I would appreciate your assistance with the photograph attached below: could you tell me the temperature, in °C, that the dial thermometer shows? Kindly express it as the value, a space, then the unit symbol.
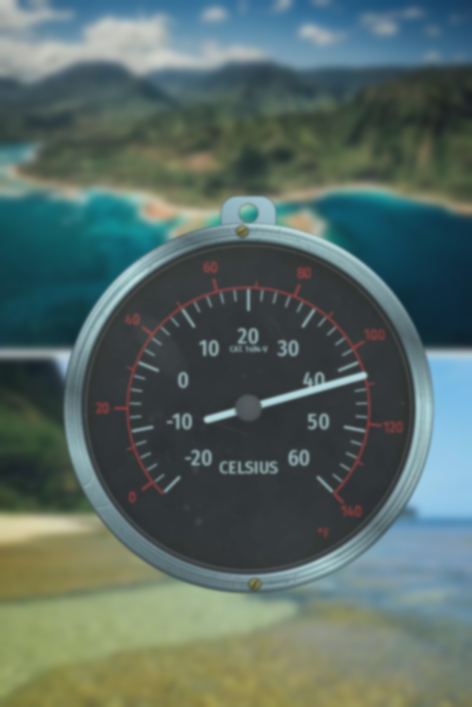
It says 42 °C
